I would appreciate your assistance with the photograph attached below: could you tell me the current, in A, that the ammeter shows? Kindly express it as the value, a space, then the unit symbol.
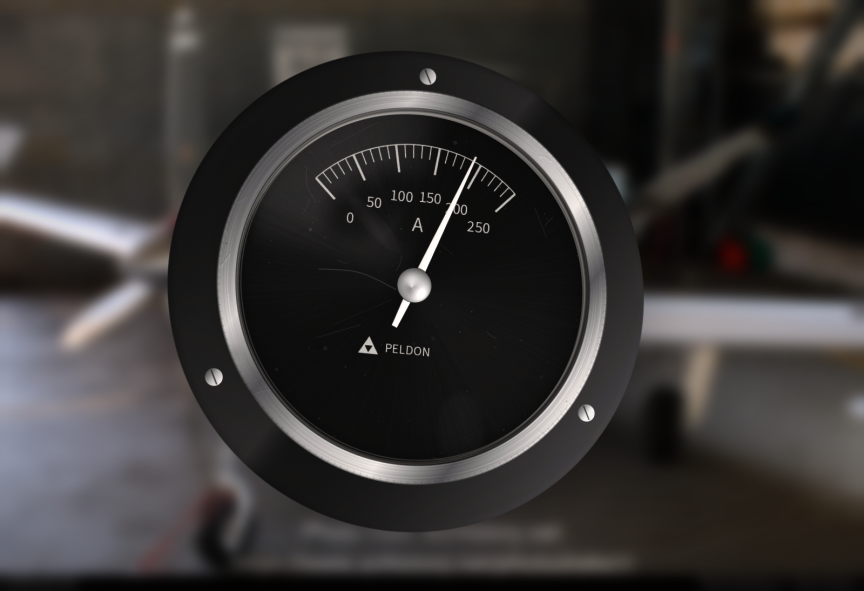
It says 190 A
